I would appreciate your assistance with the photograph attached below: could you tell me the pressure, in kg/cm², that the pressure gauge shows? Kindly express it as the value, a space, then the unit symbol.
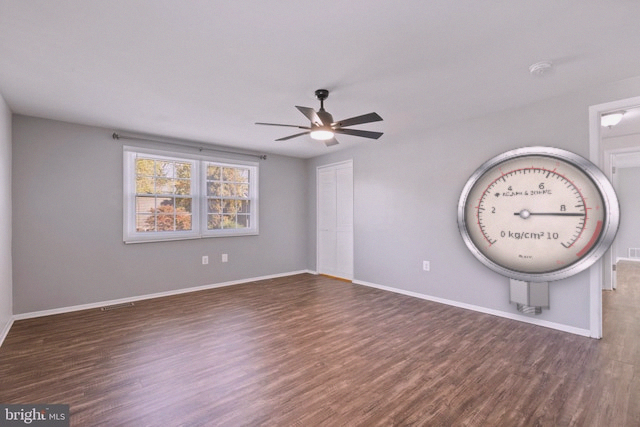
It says 8.4 kg/cm²
